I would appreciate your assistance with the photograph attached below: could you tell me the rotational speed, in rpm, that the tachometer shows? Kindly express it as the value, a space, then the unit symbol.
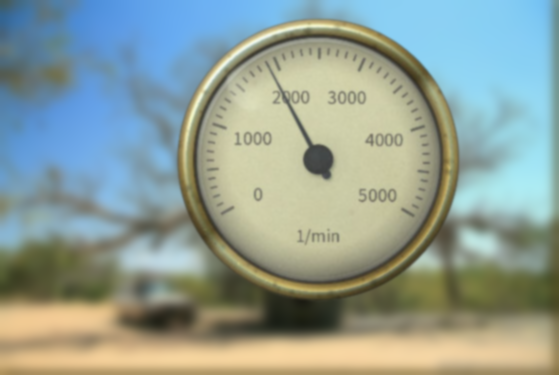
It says 1900 rpm
